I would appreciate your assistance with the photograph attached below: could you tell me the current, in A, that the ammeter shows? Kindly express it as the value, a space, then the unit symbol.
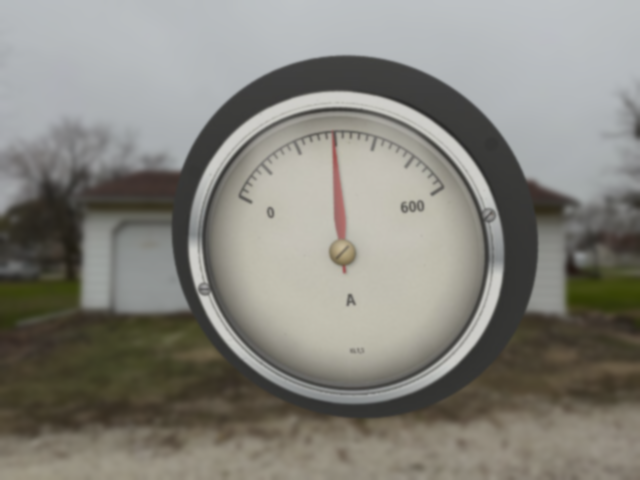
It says 300 A
